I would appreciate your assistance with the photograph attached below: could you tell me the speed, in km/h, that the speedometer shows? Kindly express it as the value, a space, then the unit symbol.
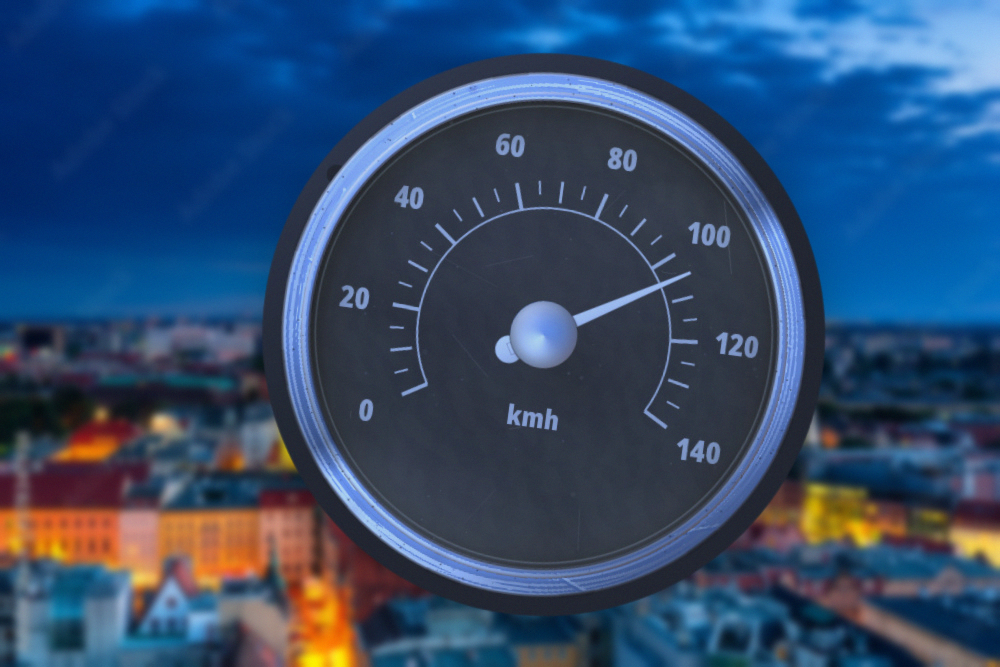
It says 105 km/h
